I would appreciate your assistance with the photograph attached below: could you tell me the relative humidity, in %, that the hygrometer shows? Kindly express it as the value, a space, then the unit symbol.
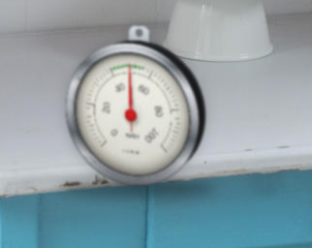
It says 50 %
